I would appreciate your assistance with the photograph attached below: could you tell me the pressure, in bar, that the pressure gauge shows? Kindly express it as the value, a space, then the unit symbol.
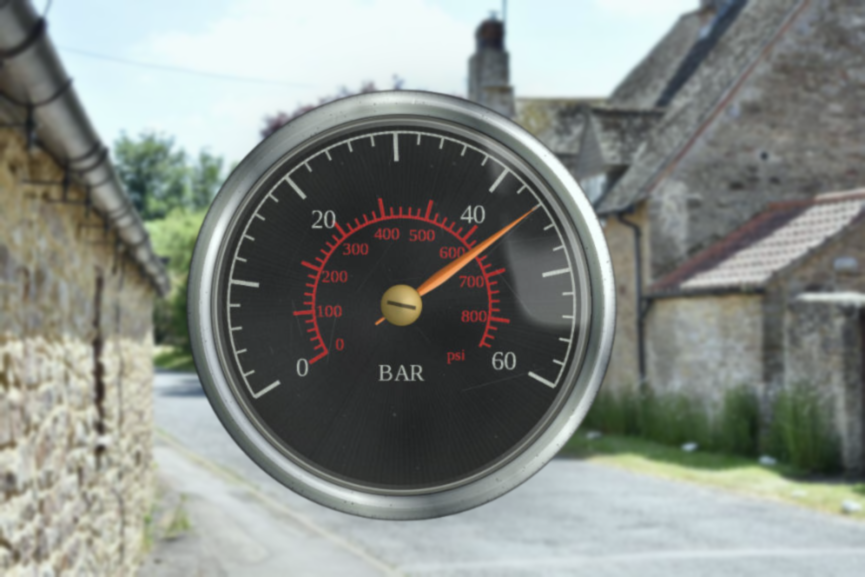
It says 44 bar
